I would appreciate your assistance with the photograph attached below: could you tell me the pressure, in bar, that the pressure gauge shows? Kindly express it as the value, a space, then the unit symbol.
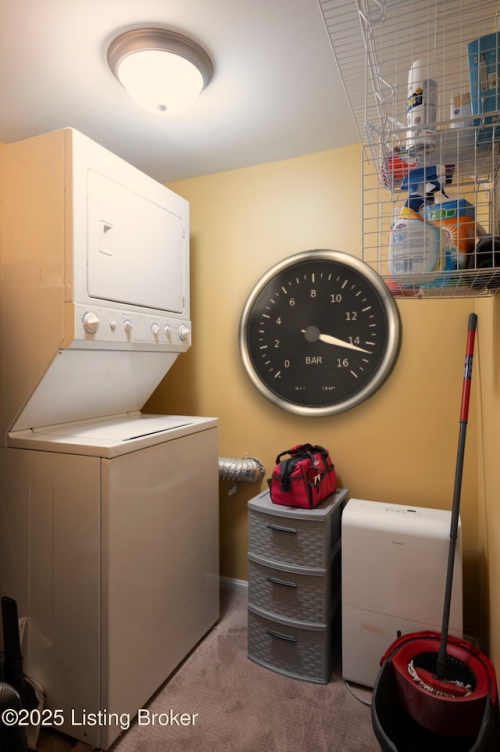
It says 14.5 bar
